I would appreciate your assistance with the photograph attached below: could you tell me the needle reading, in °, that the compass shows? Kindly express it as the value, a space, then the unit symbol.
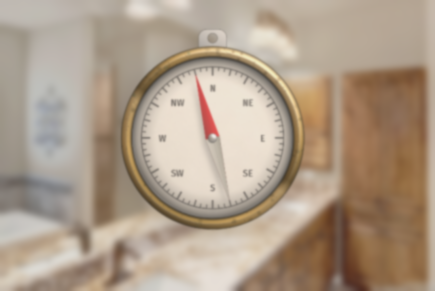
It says 345 °
